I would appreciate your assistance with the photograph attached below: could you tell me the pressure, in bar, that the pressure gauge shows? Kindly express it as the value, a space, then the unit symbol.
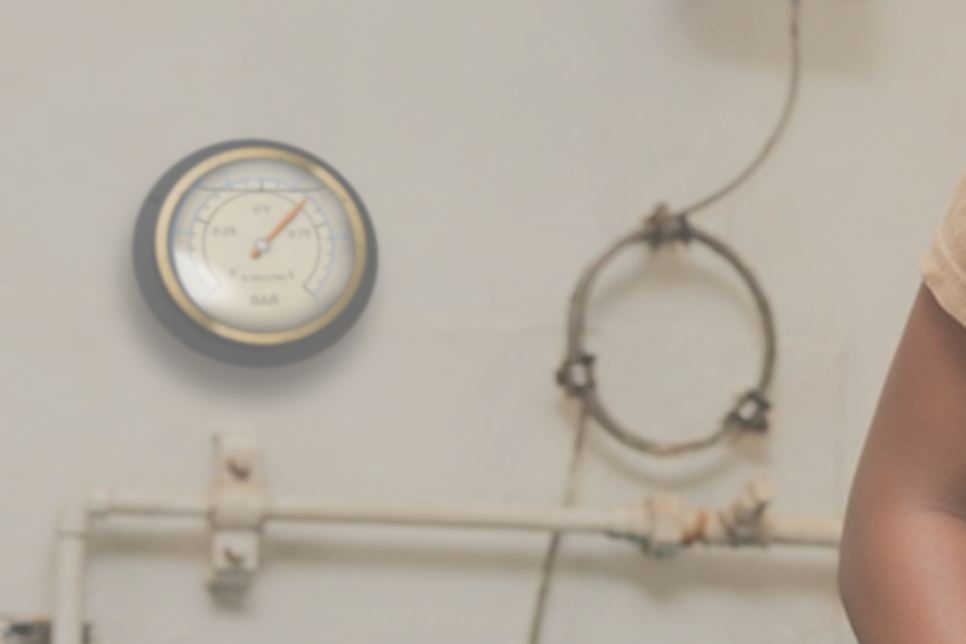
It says 0.65 bar
